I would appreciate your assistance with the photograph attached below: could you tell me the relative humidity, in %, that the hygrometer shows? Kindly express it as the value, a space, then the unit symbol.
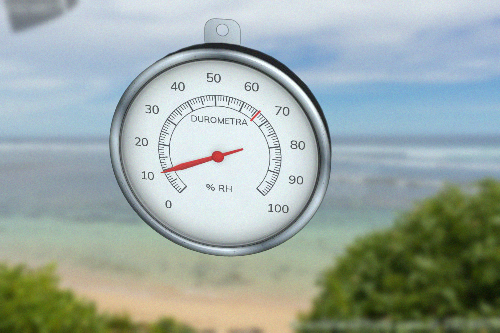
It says 10 %
